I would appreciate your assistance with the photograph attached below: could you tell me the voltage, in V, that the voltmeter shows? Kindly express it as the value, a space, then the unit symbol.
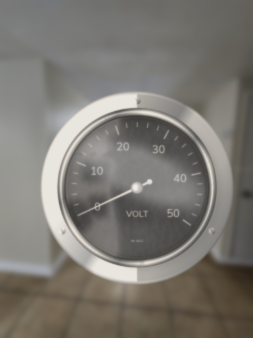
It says 0 V
